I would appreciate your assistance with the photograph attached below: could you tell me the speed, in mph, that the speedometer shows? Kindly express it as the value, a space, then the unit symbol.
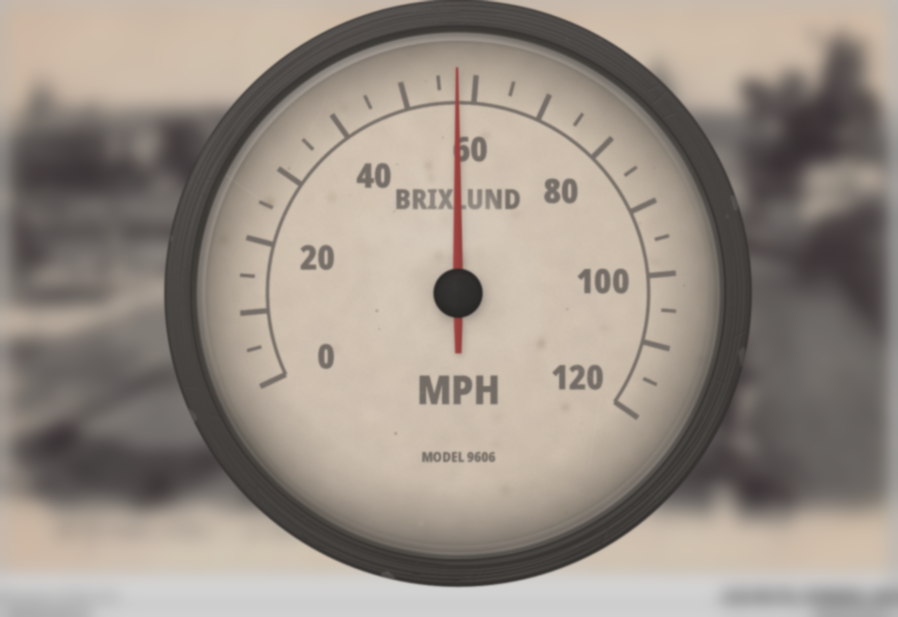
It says 57.5 mph
